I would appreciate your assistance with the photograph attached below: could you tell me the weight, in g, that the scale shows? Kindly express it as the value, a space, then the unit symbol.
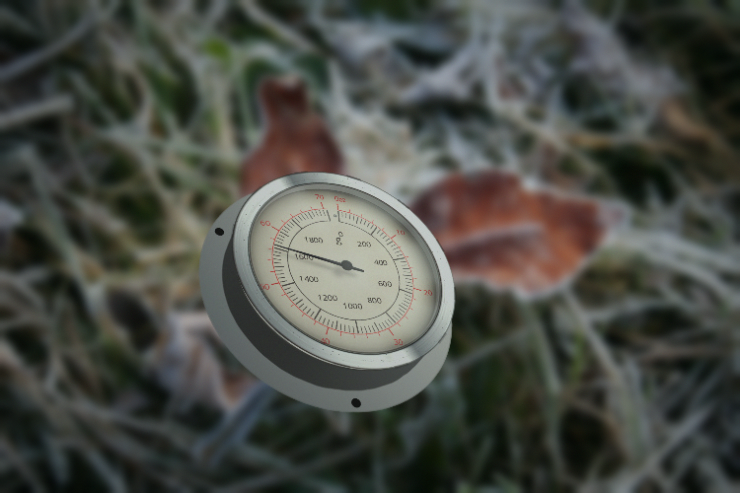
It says 1600 g
